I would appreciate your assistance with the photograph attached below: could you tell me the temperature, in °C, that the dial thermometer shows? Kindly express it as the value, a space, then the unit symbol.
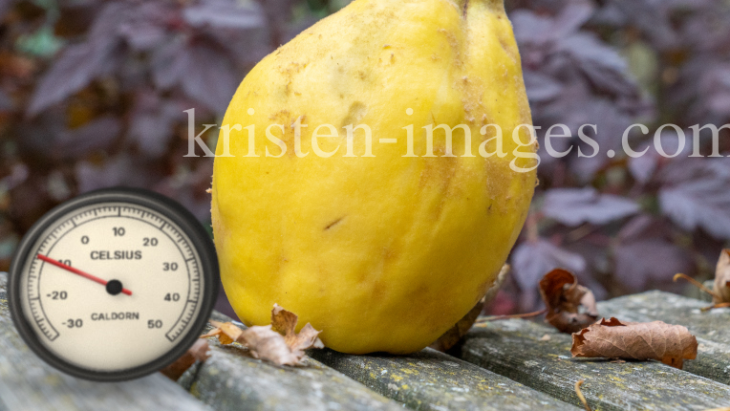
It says -10 °C
